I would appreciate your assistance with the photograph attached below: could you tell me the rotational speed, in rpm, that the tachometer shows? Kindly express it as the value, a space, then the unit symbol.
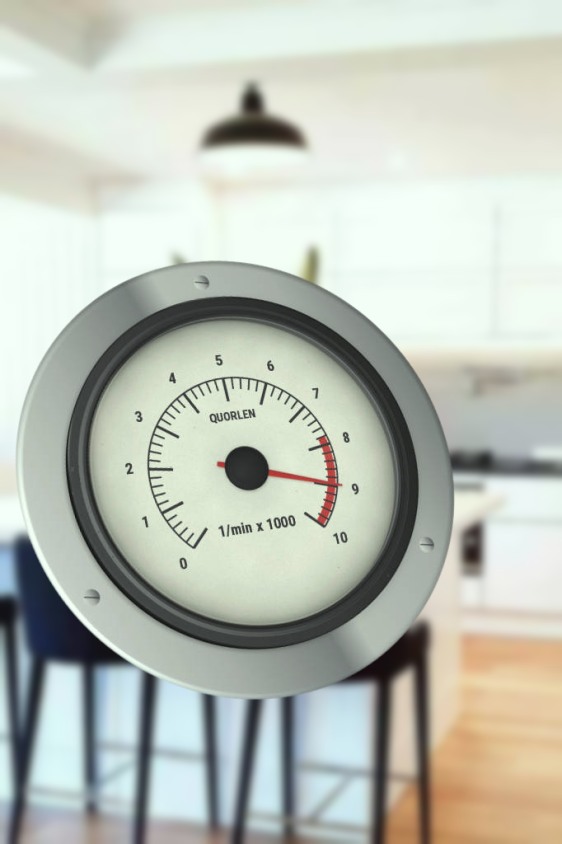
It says 9000 rpm
